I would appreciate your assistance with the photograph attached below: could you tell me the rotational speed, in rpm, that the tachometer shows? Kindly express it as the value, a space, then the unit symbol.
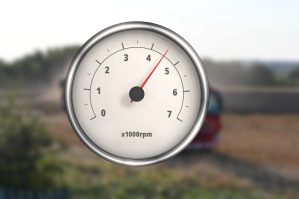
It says 4500 rpm
